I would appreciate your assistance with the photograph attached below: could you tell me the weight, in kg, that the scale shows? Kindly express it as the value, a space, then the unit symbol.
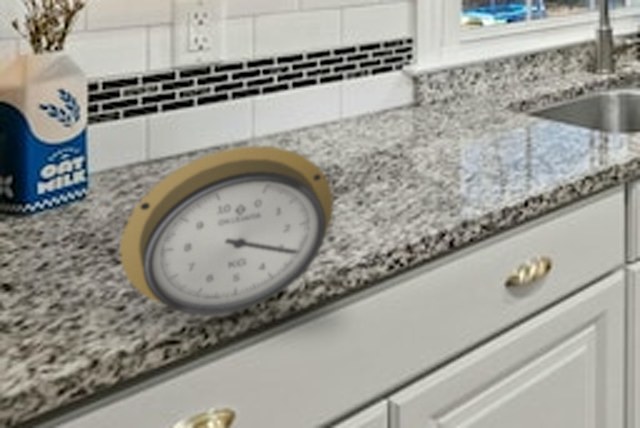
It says 3 kg
